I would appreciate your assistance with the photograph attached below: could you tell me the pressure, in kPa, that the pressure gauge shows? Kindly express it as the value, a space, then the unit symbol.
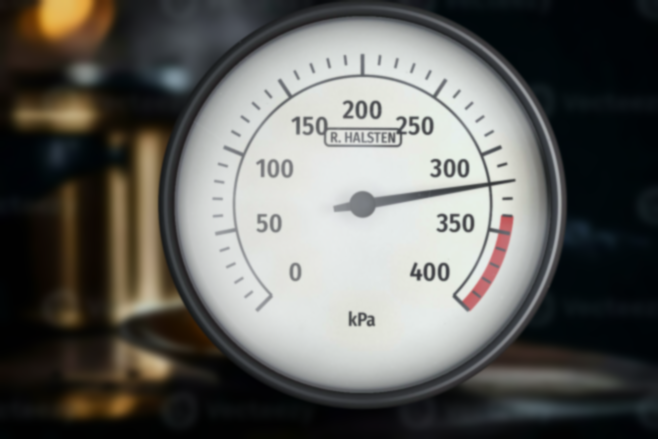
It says 320 kPa
